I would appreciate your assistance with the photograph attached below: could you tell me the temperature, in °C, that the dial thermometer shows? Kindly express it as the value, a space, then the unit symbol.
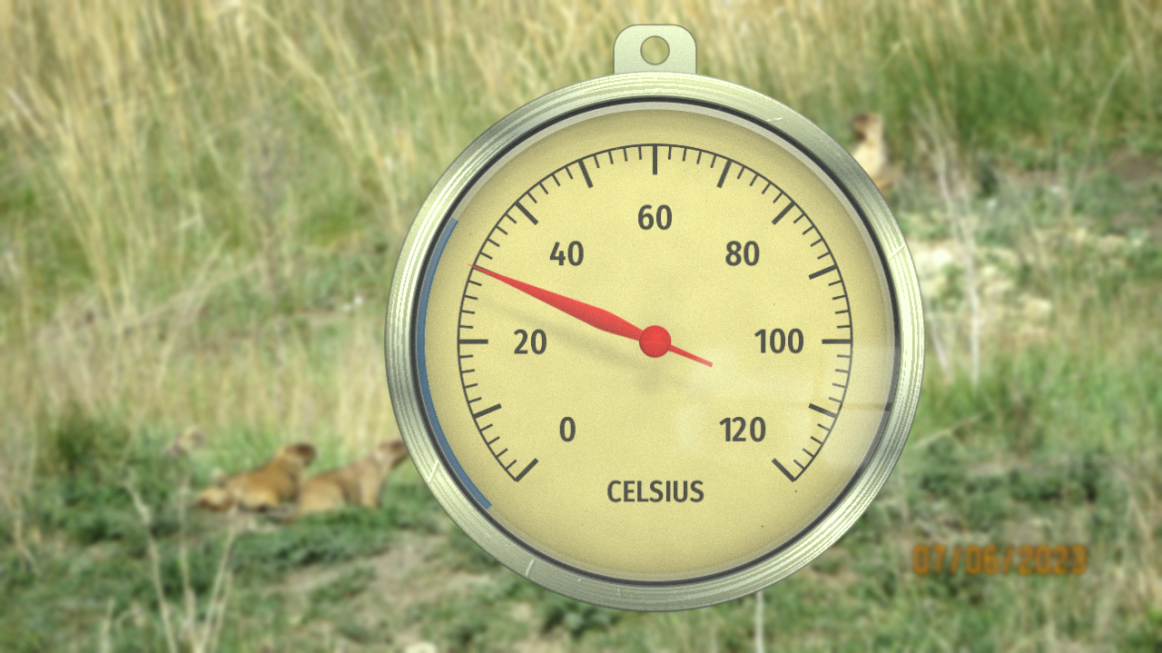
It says 30 °C
